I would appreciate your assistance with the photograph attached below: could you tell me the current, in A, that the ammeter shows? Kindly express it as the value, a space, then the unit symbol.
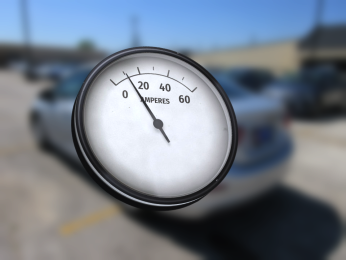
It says 10 A
